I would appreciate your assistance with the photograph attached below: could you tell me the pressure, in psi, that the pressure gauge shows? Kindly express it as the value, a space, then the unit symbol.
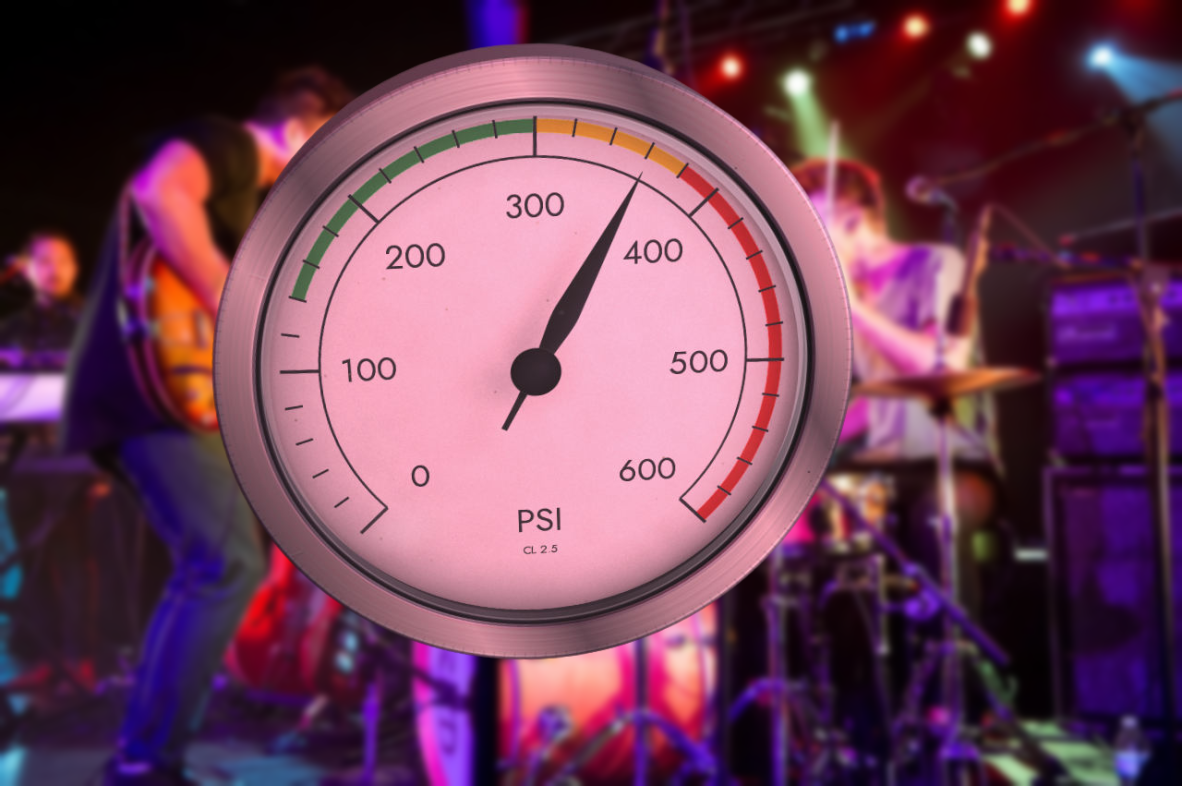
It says 360 psi
